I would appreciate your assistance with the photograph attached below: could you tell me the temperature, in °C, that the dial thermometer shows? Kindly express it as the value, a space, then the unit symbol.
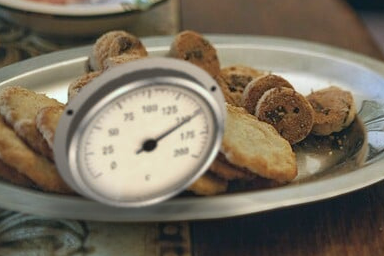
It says 150 °C
